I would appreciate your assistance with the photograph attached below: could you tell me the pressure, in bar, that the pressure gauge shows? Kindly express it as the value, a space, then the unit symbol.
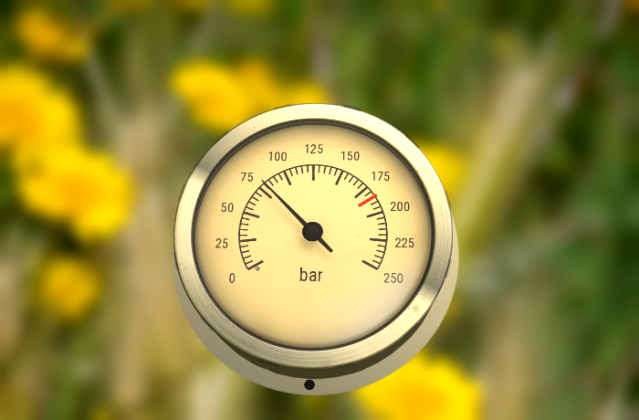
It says 80 bar
